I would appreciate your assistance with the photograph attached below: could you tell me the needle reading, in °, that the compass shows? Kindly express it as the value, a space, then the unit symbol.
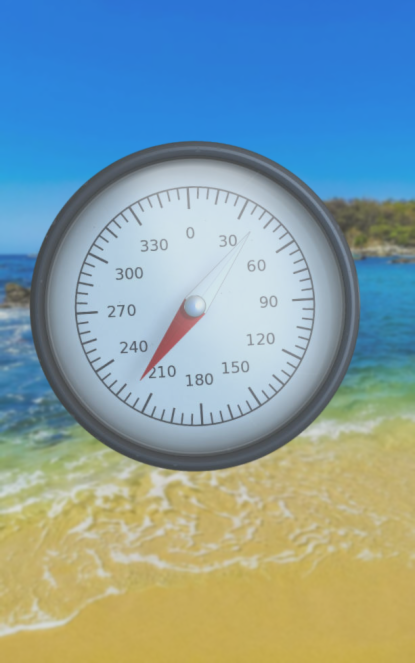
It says 220 °
